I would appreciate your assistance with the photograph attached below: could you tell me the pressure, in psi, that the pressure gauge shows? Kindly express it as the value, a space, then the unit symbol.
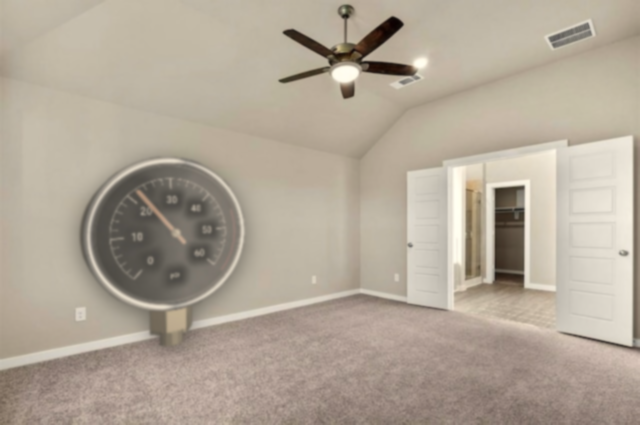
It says 22 psi
